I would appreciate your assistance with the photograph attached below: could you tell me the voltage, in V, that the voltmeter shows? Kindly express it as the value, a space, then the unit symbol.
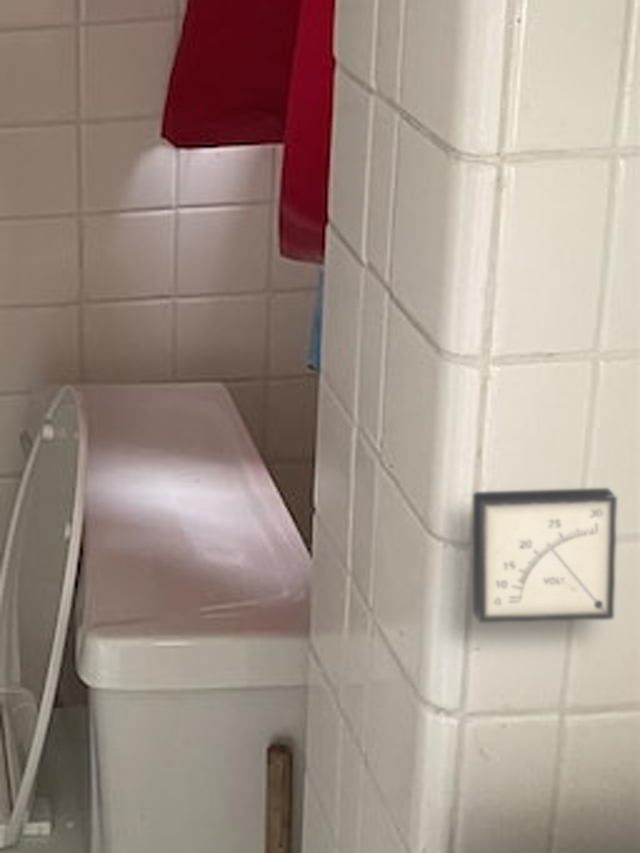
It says 22.5 V
